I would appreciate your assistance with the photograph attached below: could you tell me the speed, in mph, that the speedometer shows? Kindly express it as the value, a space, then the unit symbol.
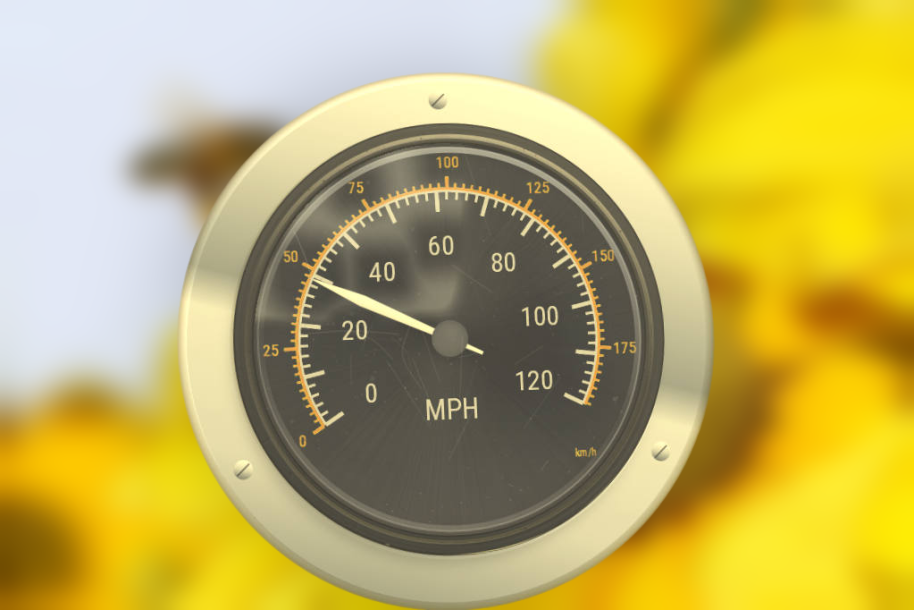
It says 29 mph
